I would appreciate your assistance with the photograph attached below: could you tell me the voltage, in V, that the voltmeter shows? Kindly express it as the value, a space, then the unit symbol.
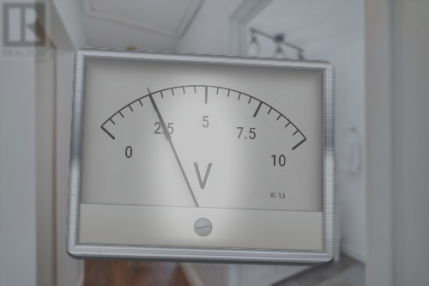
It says 2.5 V
